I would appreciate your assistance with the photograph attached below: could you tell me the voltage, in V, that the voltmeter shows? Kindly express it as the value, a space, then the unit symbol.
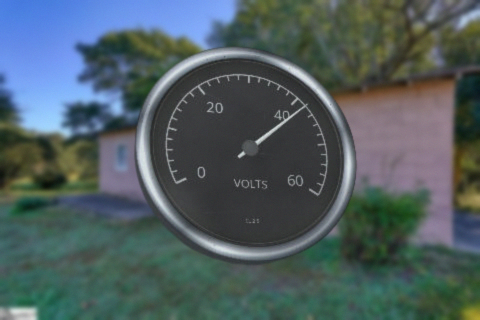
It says 42 V
